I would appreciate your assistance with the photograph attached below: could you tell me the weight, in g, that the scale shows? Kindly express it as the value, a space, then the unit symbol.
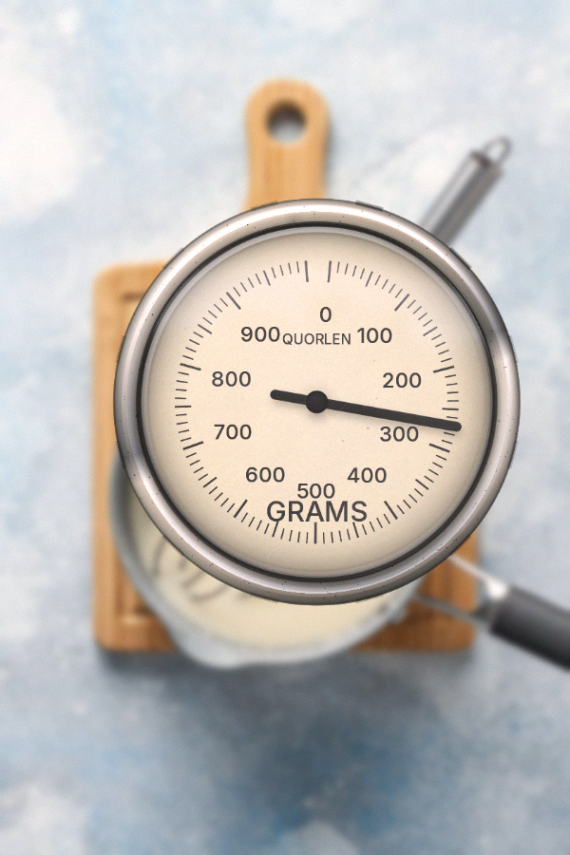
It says 270 g
